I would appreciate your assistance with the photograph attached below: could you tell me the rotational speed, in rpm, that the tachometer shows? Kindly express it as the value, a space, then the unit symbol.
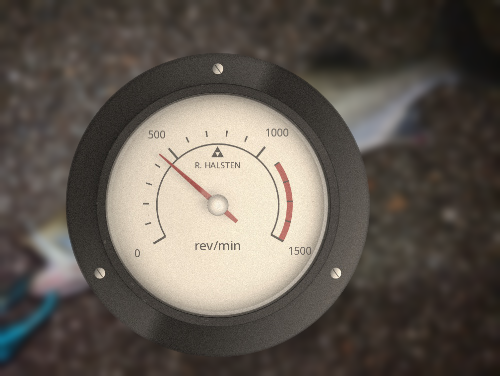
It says 450 rpm
